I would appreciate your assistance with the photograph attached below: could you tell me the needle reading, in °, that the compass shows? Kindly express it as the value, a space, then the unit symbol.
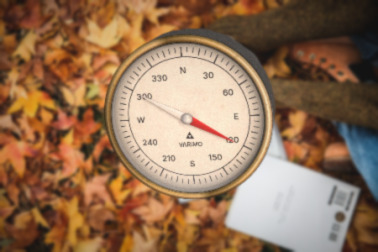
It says 120 °
